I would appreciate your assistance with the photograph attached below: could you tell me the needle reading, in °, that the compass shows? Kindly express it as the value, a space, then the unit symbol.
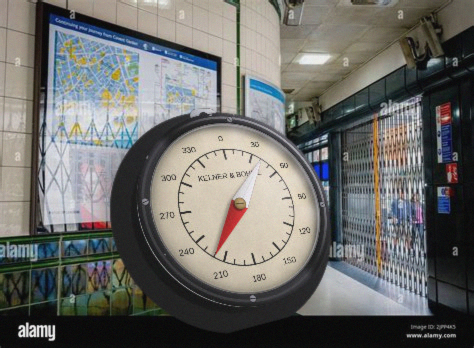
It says 220 °
